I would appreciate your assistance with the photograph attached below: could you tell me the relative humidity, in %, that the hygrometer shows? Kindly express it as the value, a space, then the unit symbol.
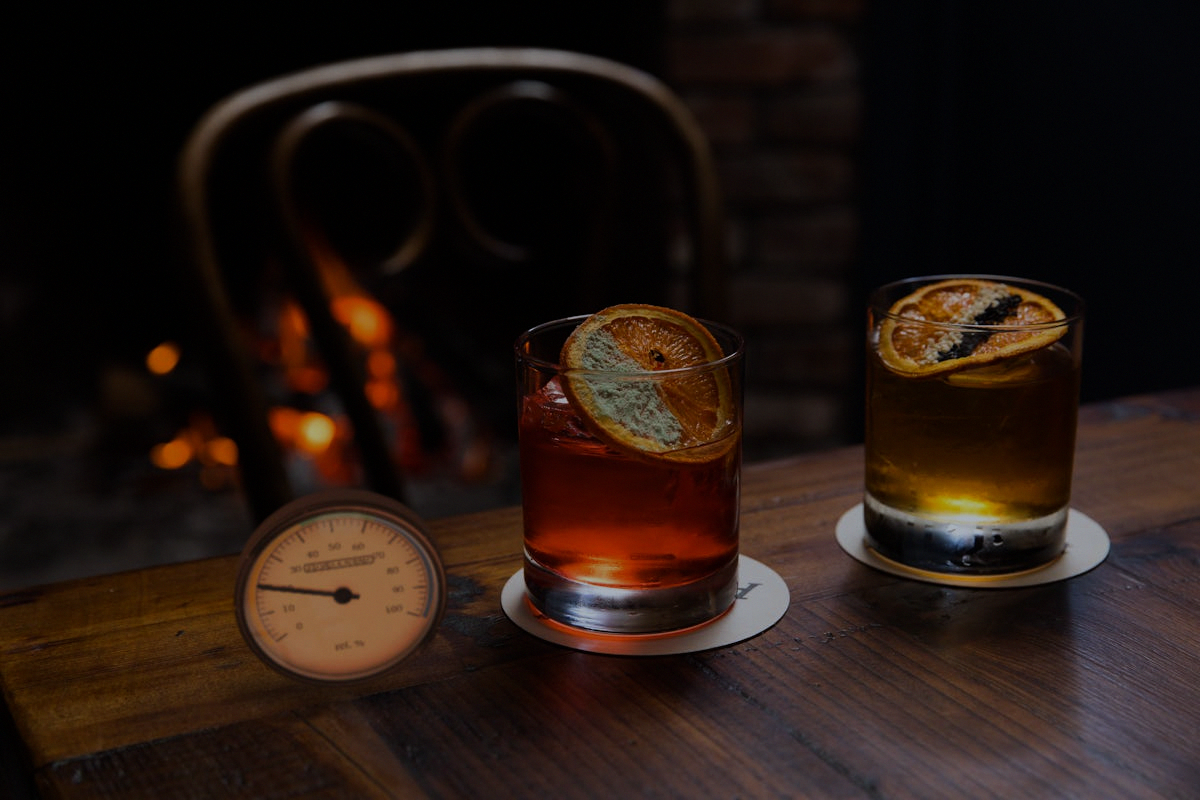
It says 20 %
